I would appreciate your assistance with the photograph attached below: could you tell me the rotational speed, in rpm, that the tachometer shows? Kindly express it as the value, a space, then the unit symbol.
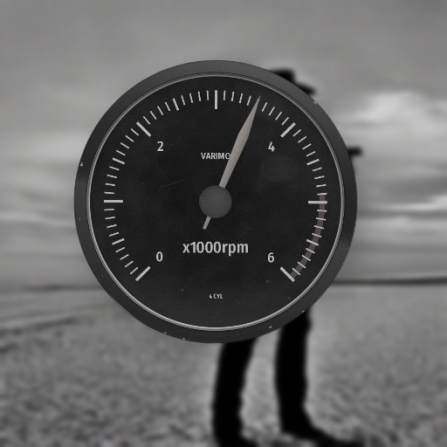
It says 3500 rpm
